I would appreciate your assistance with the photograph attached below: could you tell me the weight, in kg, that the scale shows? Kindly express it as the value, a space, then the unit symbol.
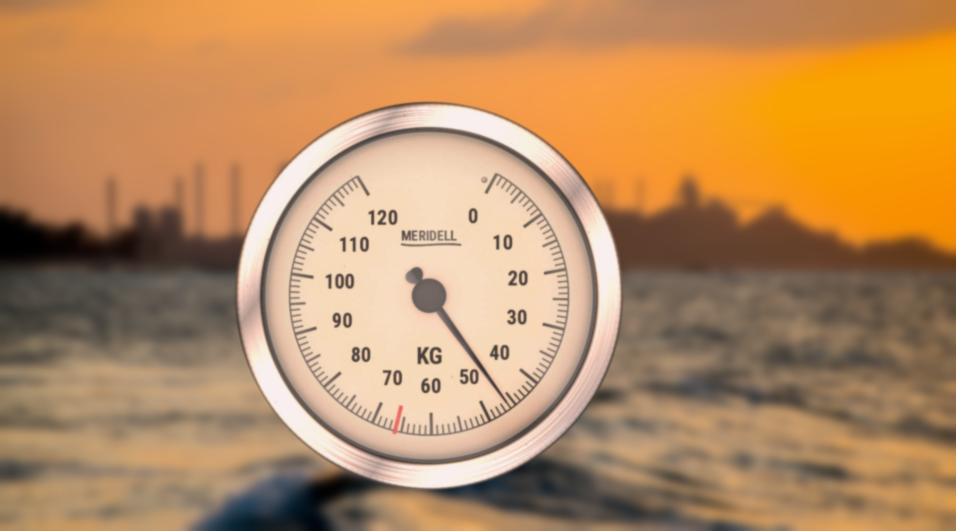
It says 46 kg
